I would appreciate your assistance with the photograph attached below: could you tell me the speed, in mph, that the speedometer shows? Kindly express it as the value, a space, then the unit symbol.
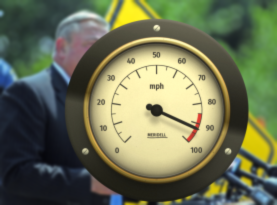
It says 92.5 mph
